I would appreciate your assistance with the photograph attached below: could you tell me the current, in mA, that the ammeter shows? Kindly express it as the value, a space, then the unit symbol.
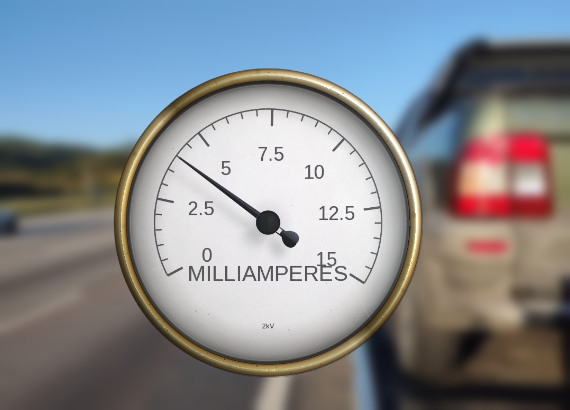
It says 4 mA
